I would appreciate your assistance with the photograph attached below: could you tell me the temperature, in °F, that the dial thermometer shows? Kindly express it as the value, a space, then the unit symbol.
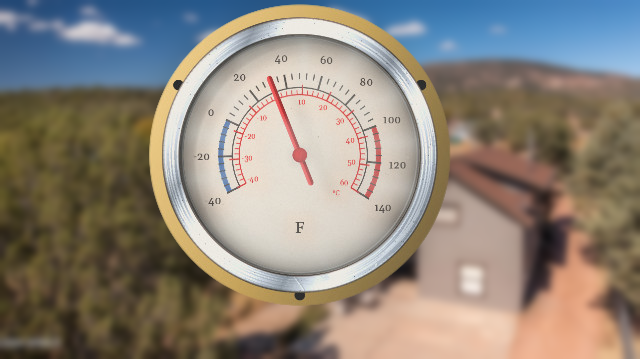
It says 32 °F
